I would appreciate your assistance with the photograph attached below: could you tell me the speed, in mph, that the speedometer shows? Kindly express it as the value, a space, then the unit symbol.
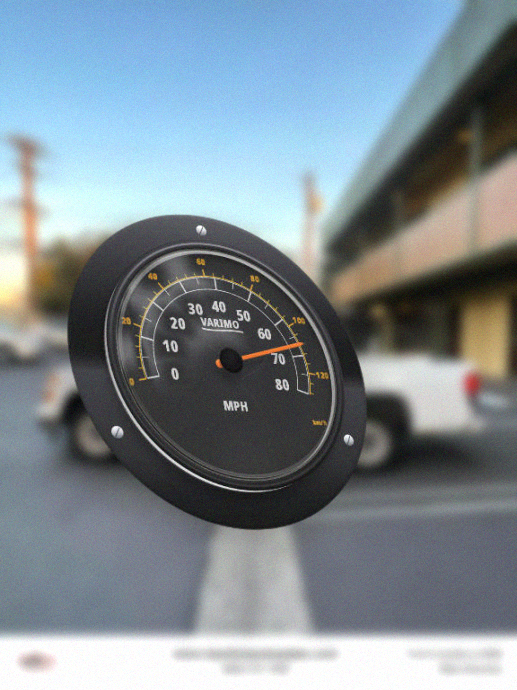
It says 67.5 mph
